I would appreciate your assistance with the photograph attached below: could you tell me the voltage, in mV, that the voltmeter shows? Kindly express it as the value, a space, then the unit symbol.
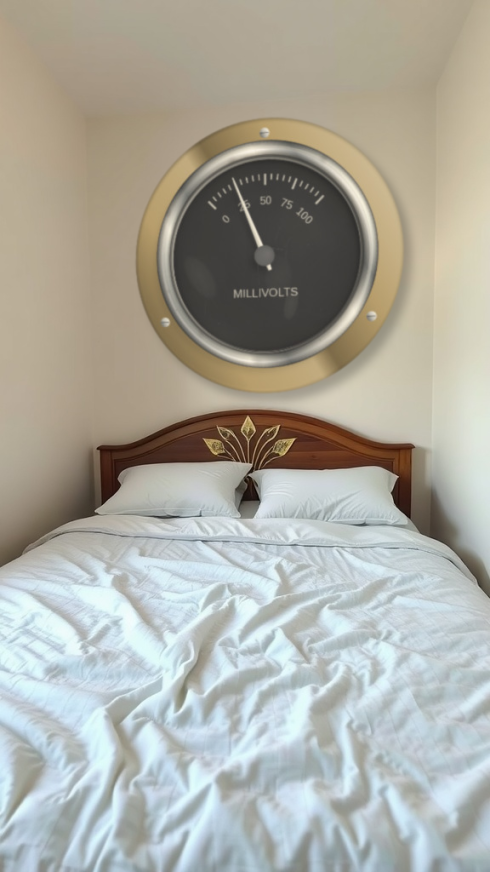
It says 25 mV
